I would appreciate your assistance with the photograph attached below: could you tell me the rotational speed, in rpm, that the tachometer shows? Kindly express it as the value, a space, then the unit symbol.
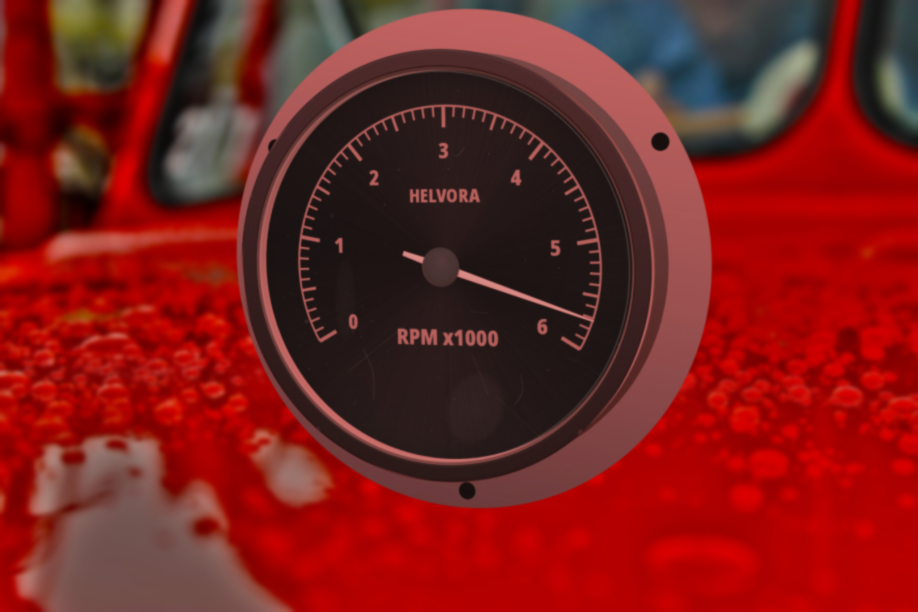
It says 5700 rpm
